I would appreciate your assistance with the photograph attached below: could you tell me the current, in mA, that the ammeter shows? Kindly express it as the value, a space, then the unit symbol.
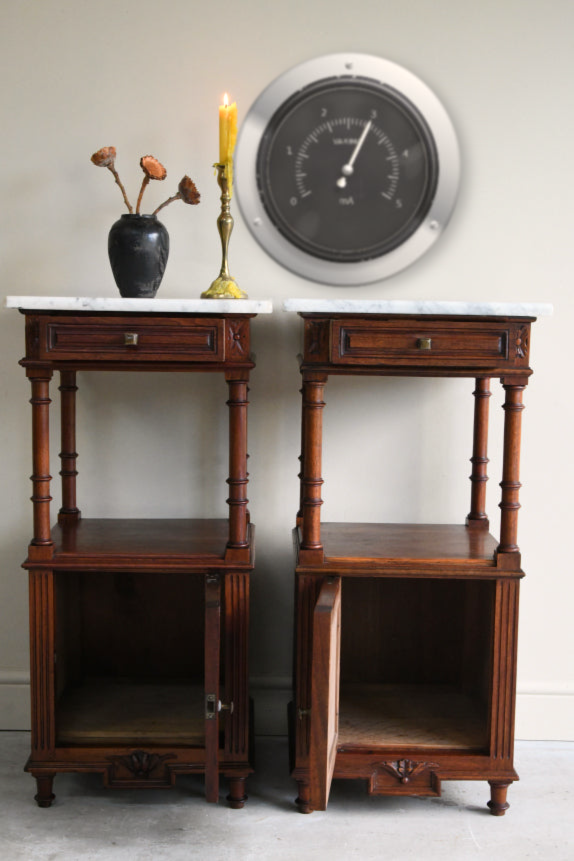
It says 3 mA
